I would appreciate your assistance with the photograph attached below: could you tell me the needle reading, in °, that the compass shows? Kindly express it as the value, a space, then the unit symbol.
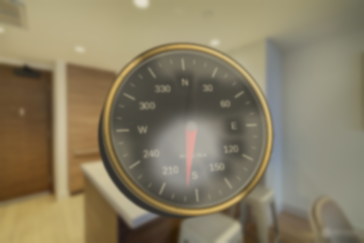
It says 190 °
